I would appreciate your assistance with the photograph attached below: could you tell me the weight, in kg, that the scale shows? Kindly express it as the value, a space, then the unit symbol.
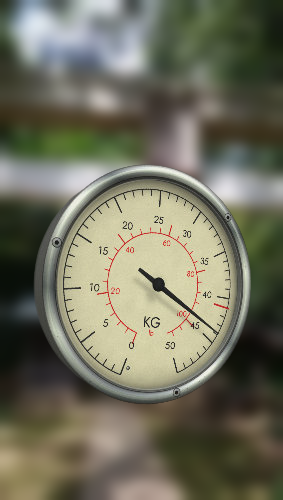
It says 44 kg
